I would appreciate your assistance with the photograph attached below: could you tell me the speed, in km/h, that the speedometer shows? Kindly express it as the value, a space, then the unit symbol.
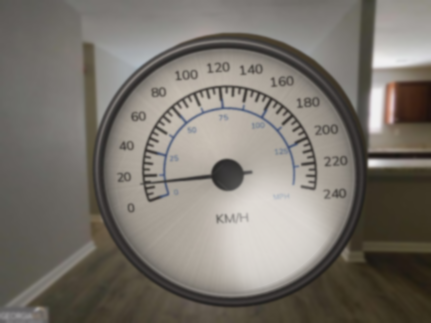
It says 15 km/h
